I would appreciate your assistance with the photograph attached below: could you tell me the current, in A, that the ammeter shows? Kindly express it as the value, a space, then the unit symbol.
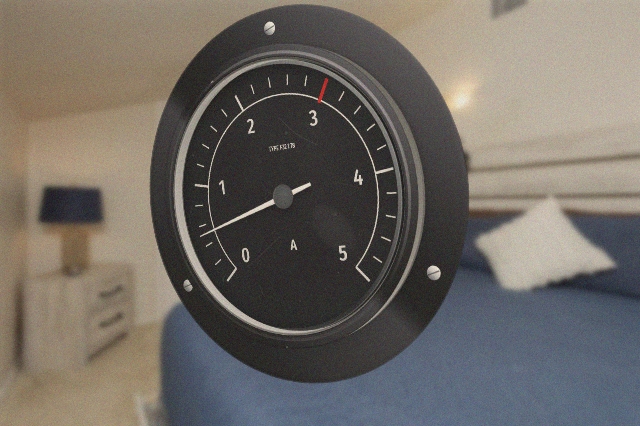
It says 0.5 A
